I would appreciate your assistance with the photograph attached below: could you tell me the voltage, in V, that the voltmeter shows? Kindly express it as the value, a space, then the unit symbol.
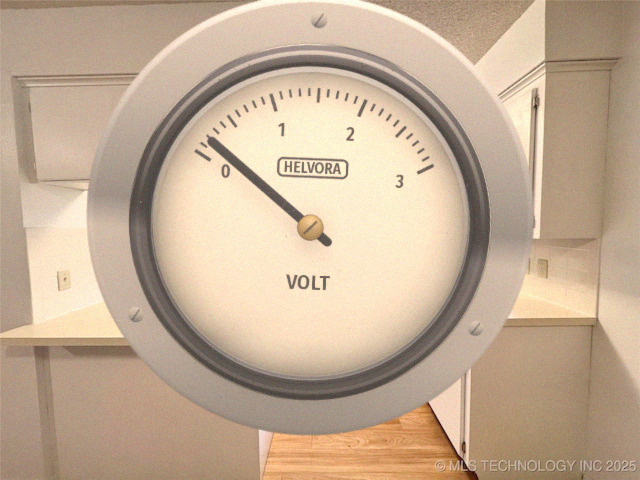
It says 0.2 V
